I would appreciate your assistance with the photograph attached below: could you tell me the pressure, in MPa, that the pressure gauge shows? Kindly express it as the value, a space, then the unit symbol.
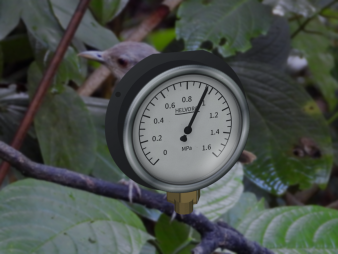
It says 0.95 MPa
